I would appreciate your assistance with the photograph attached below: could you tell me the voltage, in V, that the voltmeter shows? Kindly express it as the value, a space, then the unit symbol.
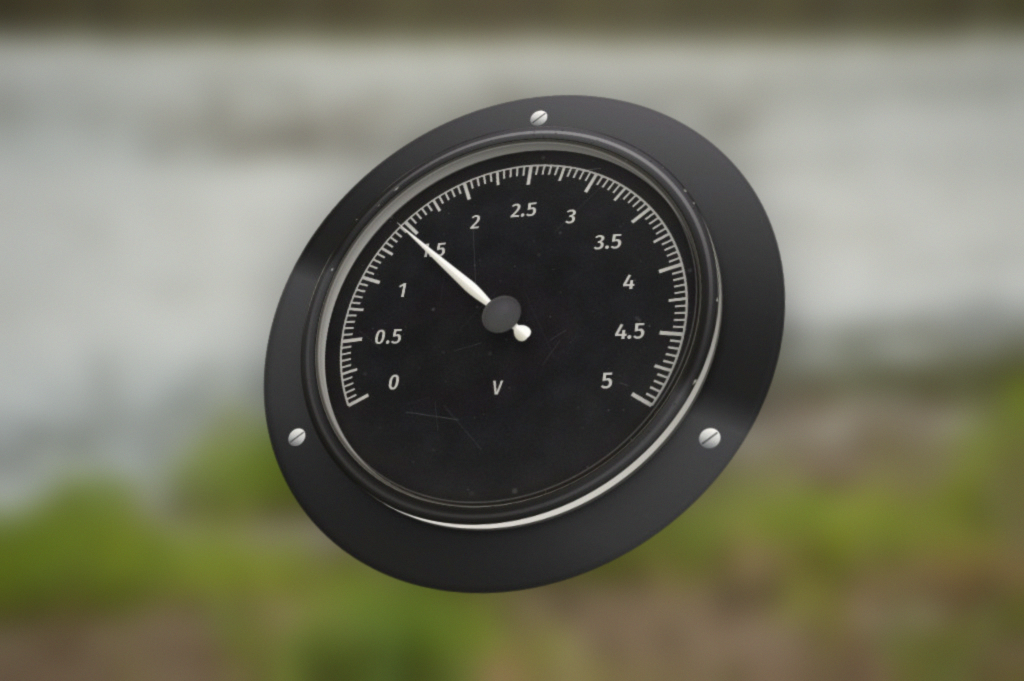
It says 1.45 V
